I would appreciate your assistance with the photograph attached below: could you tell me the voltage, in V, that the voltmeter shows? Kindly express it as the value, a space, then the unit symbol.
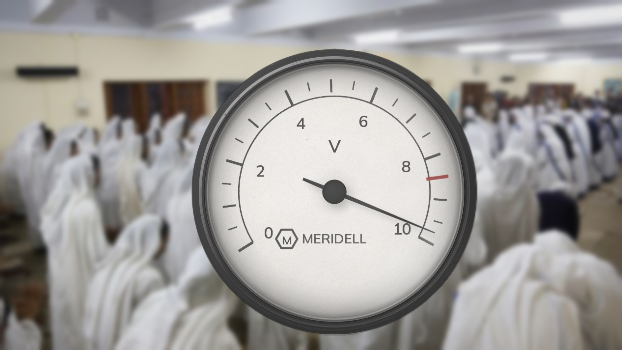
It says 9.75 V
